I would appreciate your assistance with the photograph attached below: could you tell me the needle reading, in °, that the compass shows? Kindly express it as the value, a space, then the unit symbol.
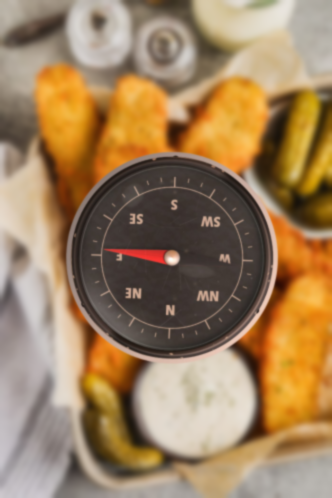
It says 95 °
